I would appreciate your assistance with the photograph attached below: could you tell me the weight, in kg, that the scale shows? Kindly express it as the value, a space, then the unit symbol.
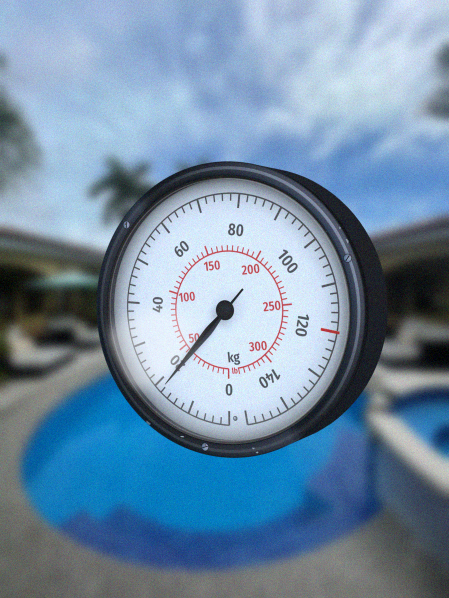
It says 18 kg
